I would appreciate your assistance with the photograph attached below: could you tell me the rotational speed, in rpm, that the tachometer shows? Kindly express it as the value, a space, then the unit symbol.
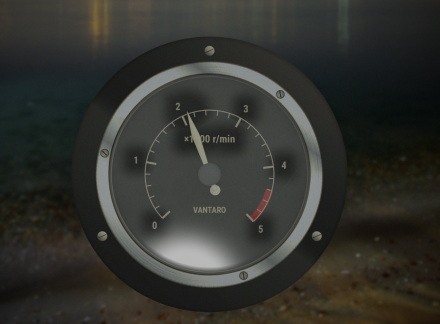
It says 2100 rpm
